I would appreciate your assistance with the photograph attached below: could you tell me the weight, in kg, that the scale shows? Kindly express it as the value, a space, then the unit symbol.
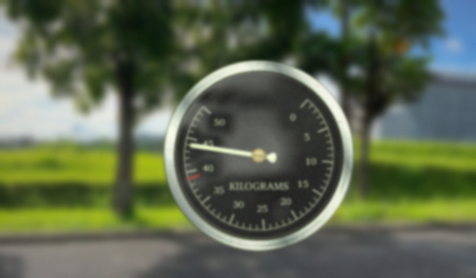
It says 44 kg
